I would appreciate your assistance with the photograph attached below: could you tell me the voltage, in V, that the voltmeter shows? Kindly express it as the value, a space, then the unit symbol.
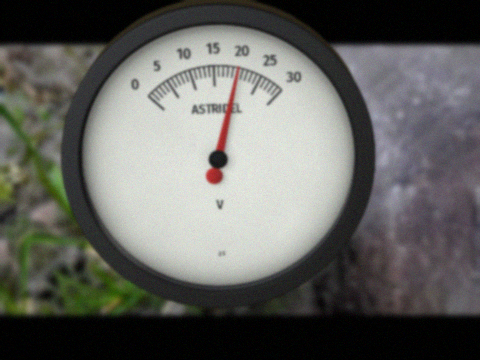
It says 20 V
